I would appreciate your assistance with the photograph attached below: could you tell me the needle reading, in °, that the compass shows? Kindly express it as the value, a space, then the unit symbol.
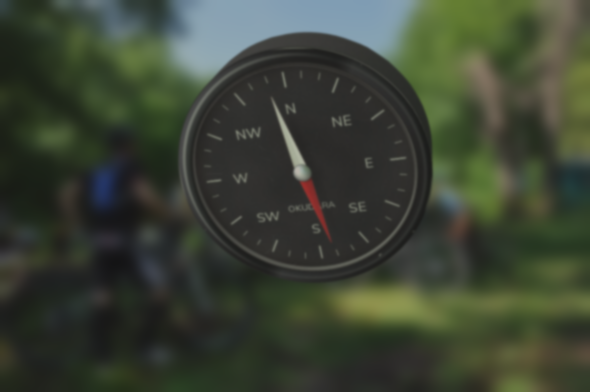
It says 170 °
